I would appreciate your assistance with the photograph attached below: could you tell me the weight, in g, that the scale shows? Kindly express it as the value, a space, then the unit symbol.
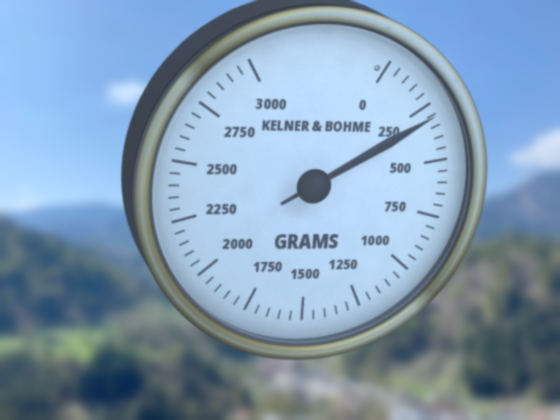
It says 300 g
